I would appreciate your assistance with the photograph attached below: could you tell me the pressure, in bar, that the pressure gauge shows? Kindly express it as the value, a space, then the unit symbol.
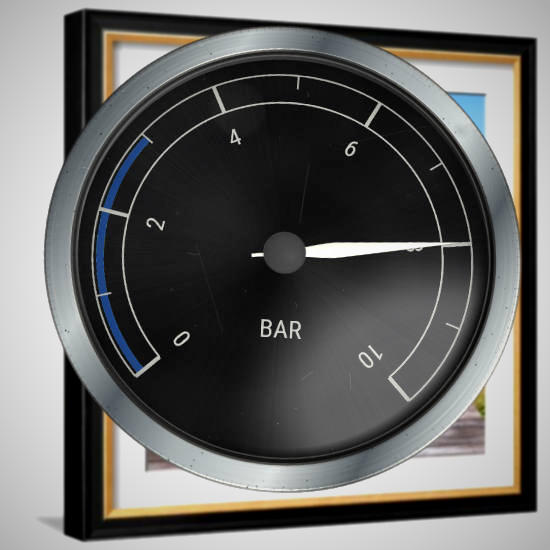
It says 8 bar
